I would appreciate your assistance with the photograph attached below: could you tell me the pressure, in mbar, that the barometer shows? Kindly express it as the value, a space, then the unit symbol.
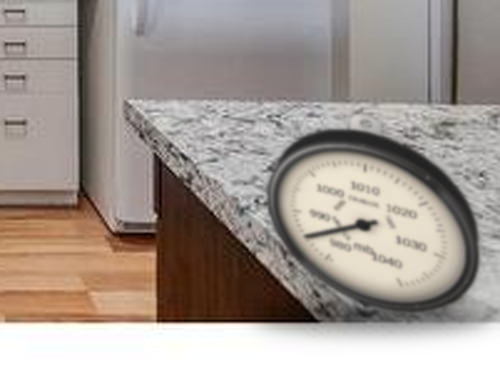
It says 985 mbar
